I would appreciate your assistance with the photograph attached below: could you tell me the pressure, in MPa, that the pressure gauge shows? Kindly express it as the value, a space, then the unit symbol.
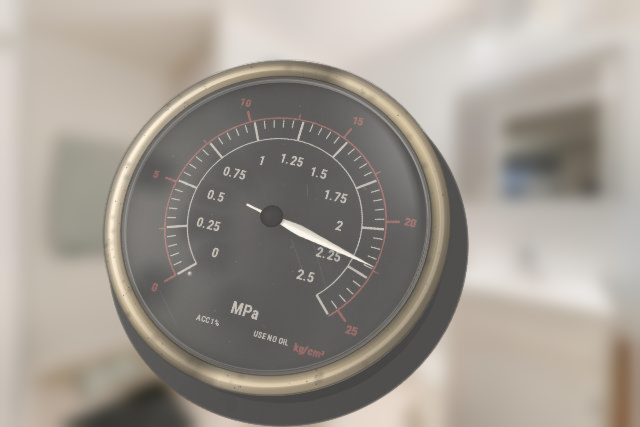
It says 2.2 MPa
